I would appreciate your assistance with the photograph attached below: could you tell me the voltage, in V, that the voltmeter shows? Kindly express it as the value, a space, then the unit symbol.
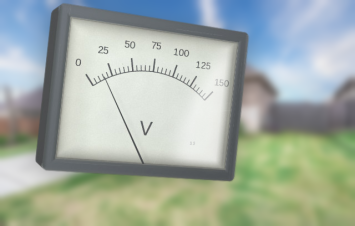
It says 15 V
